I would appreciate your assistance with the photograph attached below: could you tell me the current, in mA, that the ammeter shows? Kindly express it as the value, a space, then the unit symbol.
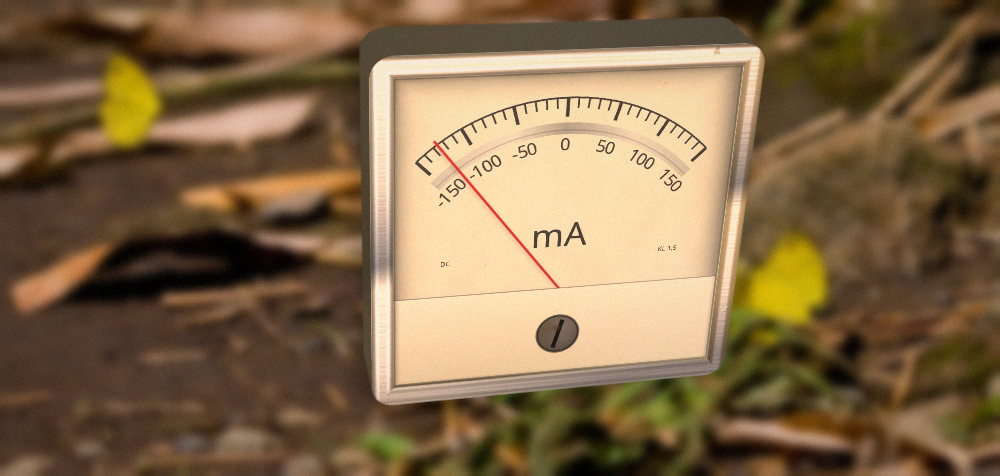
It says -125 mA
